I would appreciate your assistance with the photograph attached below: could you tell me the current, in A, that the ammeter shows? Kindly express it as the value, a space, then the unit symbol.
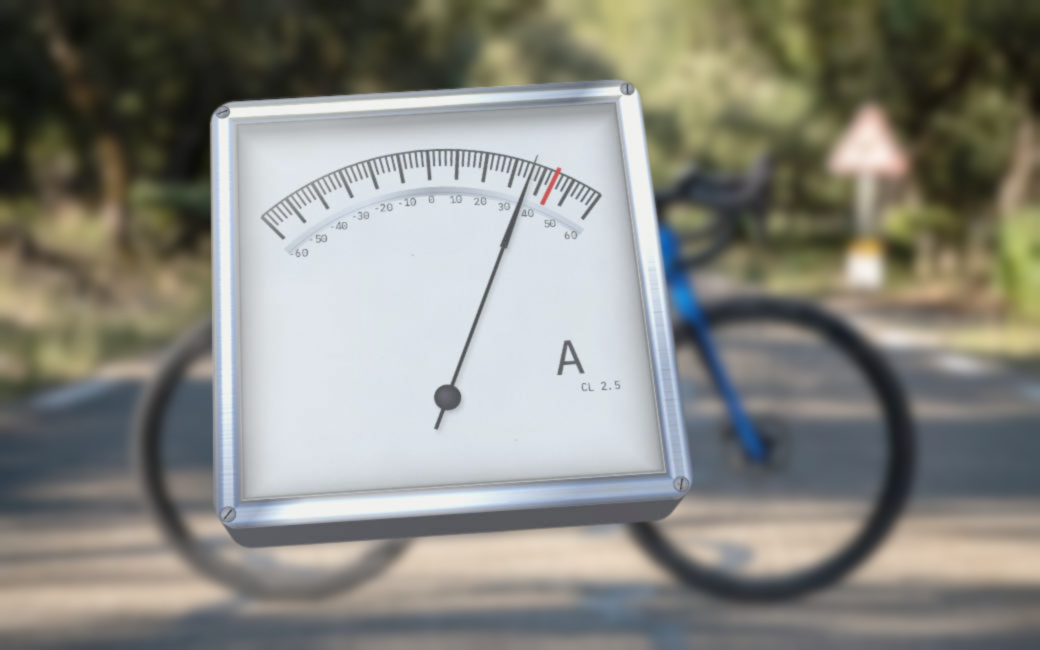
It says 36 A
